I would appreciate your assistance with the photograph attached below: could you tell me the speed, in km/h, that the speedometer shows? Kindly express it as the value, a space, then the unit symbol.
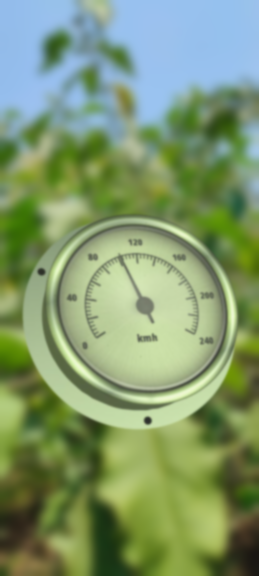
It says 100 km/h
